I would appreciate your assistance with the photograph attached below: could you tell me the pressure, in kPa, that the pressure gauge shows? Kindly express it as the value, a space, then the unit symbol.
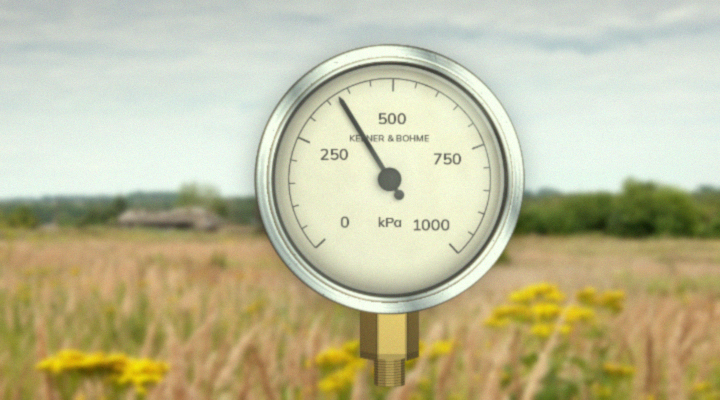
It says 375 kPa
